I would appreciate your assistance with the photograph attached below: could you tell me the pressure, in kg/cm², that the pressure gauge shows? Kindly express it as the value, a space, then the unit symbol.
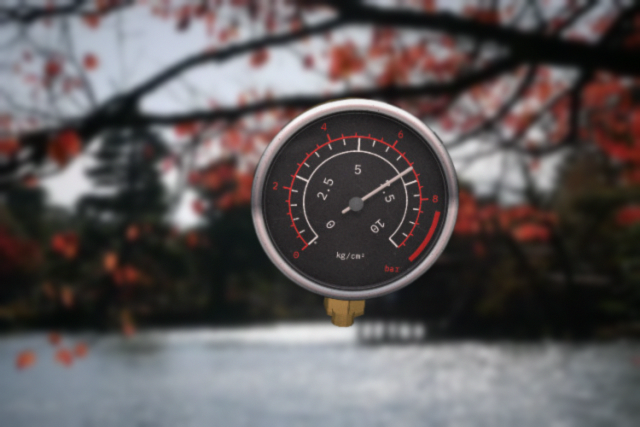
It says 7 kg/cm²
